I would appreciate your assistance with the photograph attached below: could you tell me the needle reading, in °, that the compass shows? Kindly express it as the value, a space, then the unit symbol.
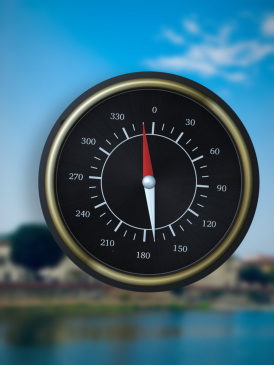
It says 350 °
